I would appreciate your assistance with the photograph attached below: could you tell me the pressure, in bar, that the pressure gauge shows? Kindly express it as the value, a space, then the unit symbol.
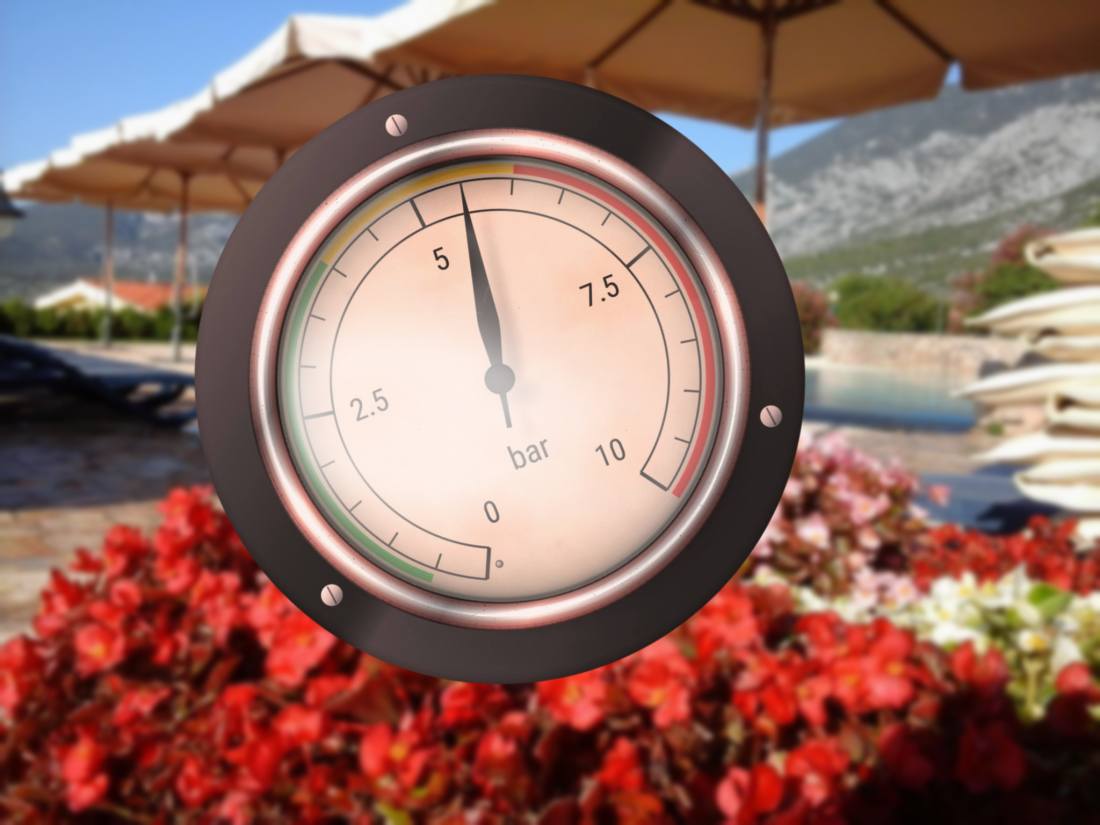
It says 5.5 bar
